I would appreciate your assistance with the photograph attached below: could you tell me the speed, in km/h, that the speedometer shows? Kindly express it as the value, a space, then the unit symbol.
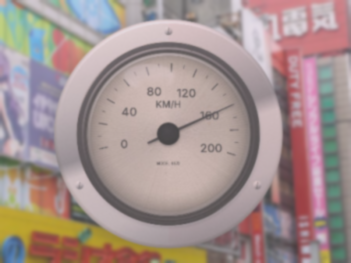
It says 160 km/h
